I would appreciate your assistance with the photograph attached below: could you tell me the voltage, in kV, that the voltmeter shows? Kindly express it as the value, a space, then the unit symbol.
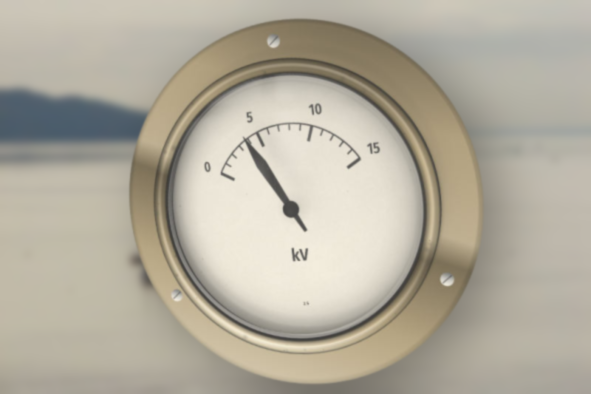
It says 4 kV
